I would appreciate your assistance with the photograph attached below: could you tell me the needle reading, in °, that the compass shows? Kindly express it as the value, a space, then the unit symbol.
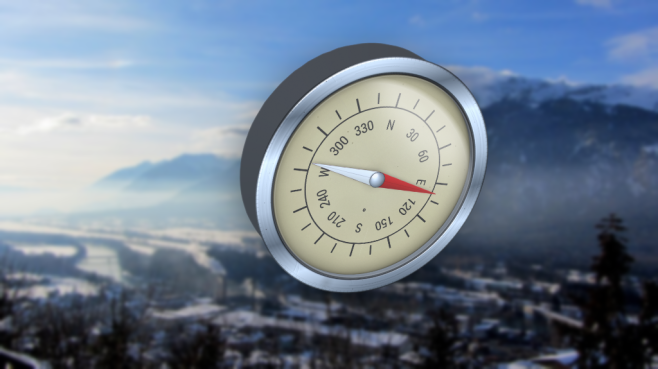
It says 97.5 °
